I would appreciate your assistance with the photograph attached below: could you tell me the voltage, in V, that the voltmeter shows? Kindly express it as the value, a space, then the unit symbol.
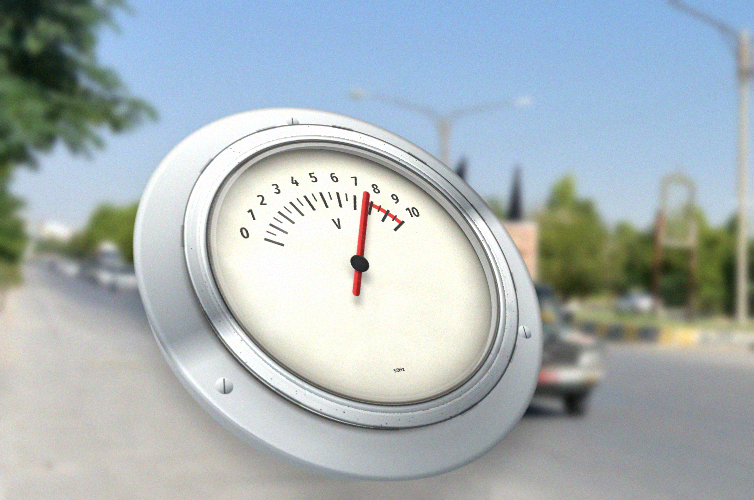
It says 7.5 V
